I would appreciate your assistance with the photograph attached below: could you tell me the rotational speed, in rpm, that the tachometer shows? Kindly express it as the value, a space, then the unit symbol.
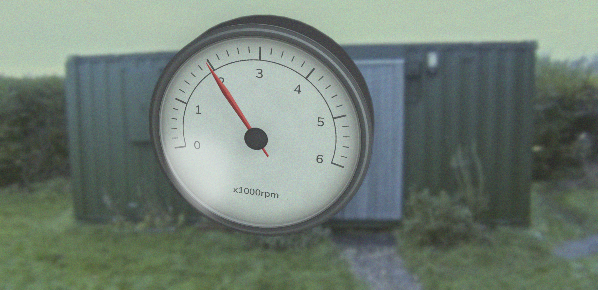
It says 2000 rpm
